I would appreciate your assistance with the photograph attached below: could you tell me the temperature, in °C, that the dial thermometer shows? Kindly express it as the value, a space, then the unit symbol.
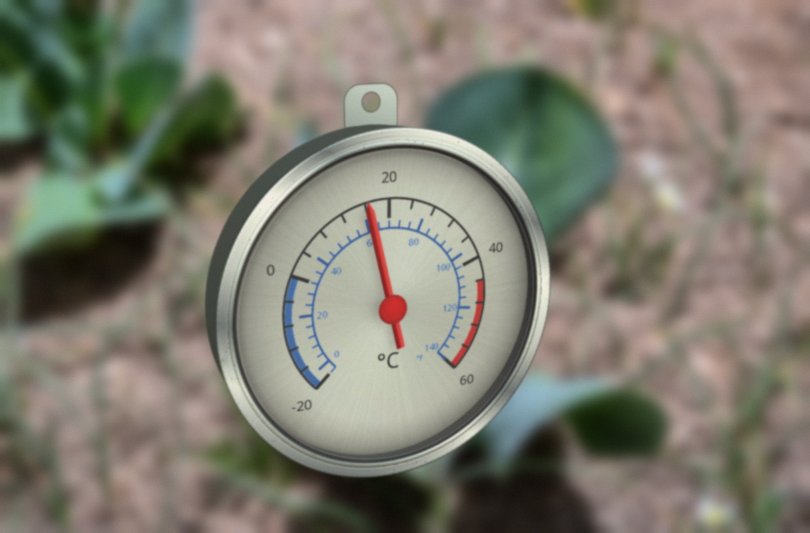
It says 16 °C
